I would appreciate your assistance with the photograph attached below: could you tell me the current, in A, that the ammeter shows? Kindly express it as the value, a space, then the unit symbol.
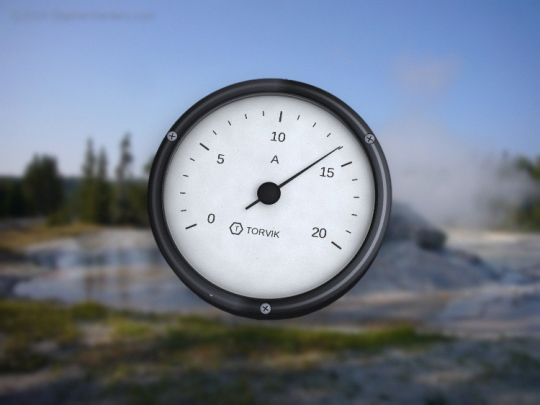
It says 14 A
